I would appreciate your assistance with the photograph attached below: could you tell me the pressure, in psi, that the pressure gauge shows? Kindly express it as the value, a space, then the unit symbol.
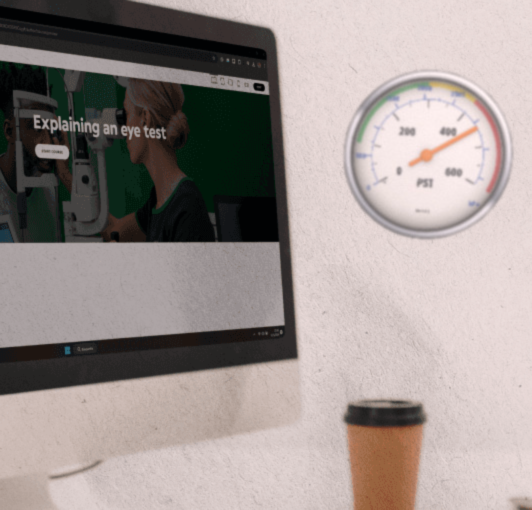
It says 450 psi
